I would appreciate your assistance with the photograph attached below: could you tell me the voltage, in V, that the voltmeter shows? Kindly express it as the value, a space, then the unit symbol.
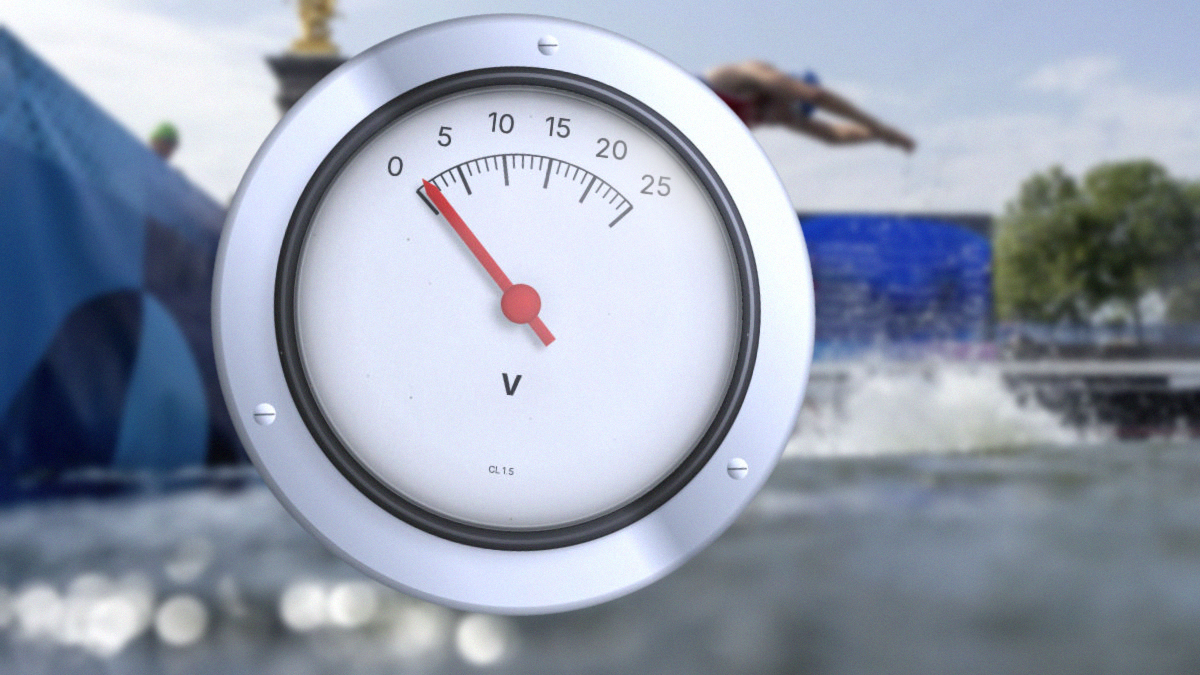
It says 1 V
